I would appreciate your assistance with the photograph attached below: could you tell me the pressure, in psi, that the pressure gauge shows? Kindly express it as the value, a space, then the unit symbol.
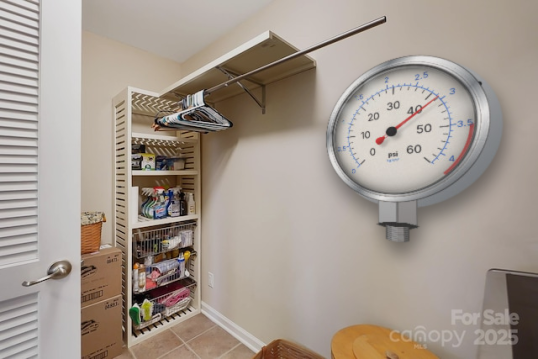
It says 42 psi
